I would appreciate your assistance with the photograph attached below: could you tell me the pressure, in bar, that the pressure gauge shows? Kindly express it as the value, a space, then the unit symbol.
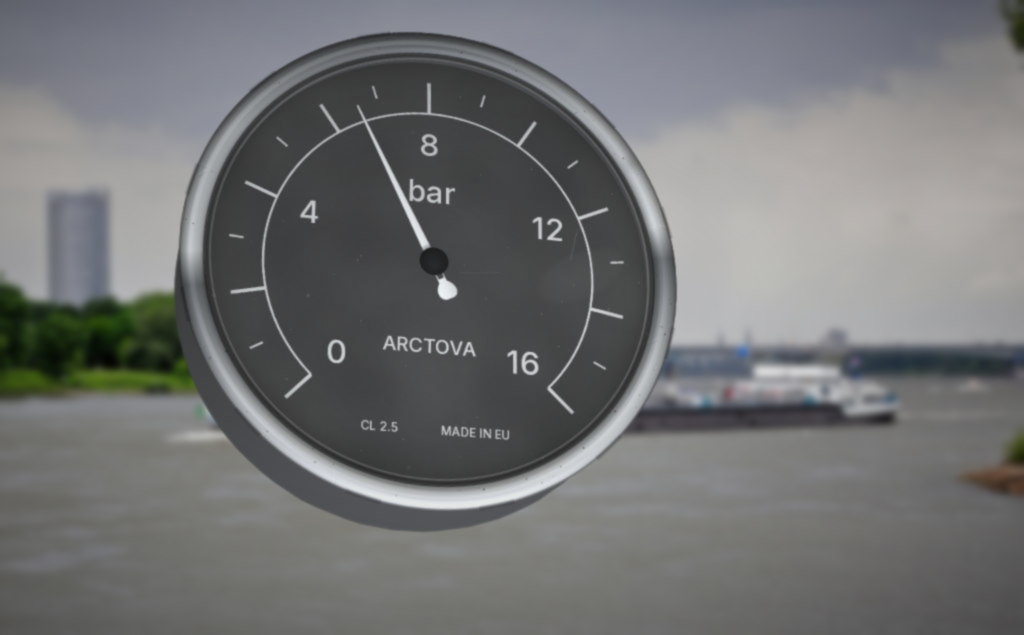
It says 6.5 bar
